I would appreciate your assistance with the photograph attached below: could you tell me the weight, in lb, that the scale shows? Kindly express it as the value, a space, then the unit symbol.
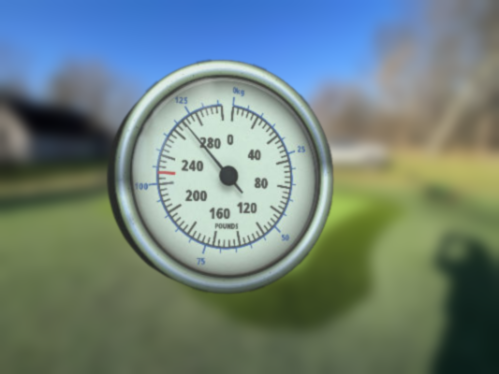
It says 268 lb
